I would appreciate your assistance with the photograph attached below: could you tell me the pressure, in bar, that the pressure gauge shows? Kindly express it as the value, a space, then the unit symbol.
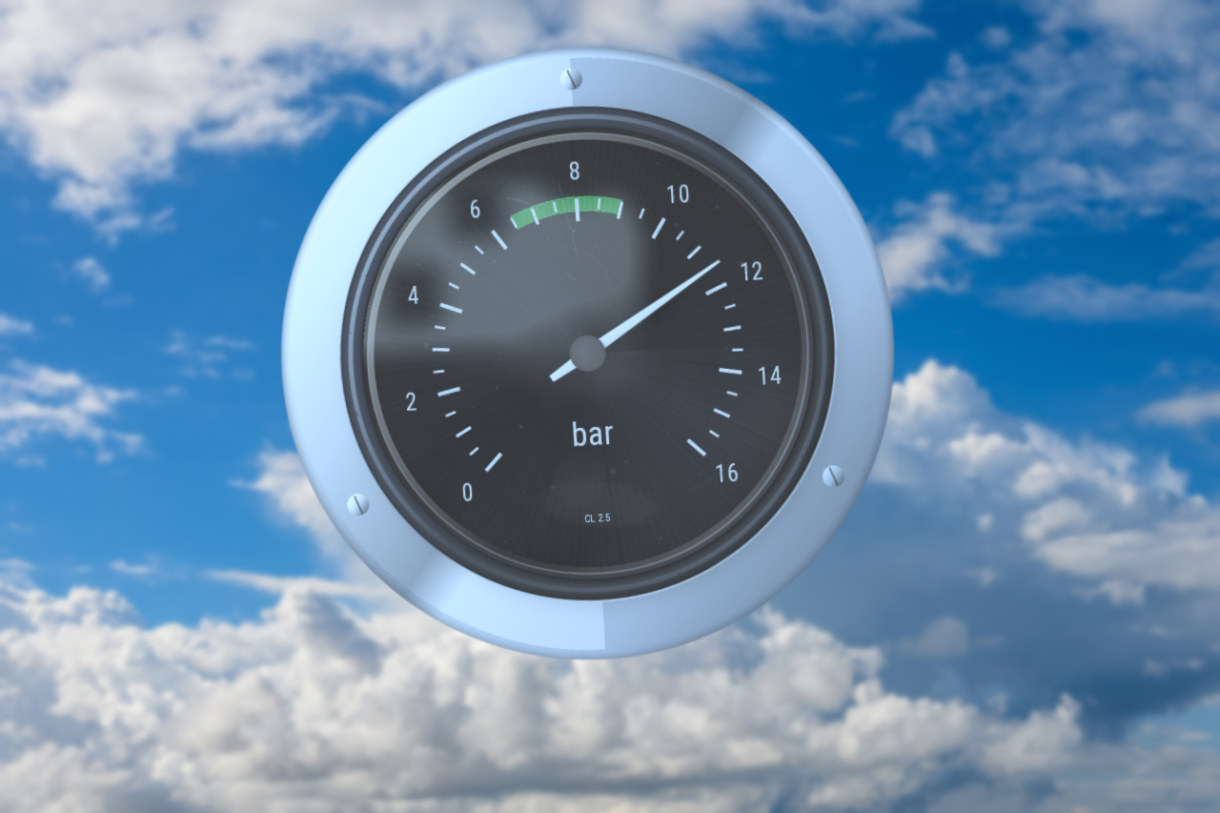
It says 11.5 bar
